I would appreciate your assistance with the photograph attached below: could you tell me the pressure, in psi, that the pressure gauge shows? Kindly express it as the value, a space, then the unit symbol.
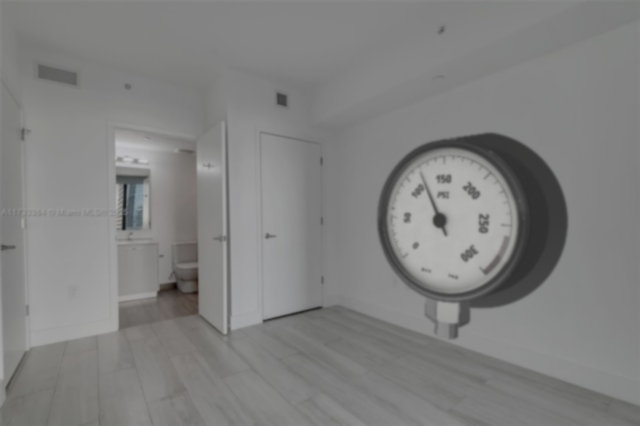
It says 120 psi
